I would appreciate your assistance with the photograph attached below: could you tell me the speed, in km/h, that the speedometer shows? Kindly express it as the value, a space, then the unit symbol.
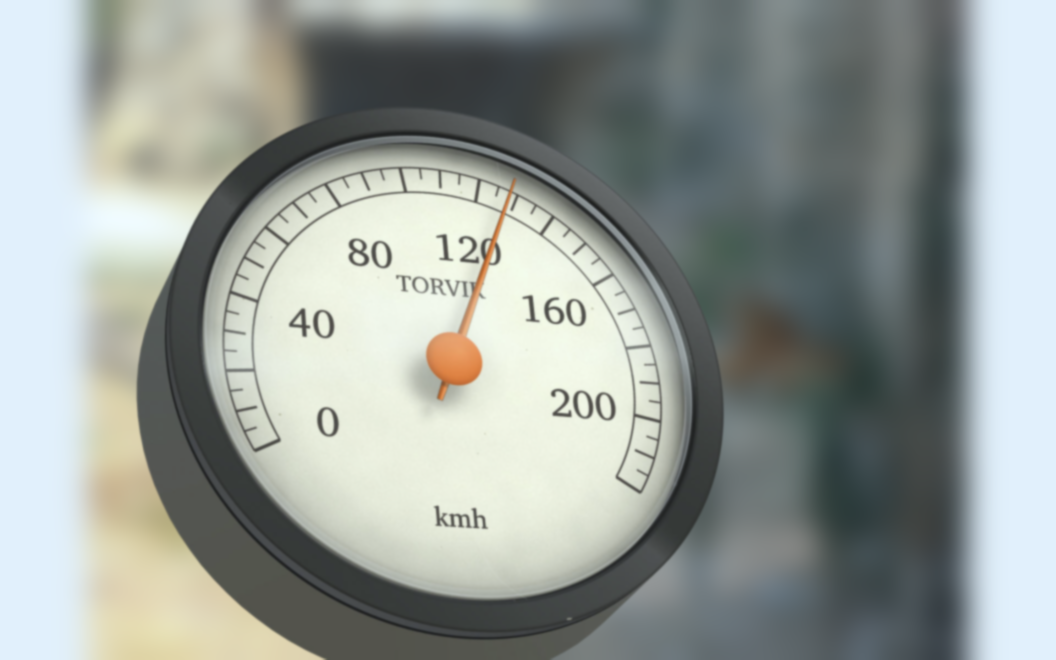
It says 127.5 km/h
